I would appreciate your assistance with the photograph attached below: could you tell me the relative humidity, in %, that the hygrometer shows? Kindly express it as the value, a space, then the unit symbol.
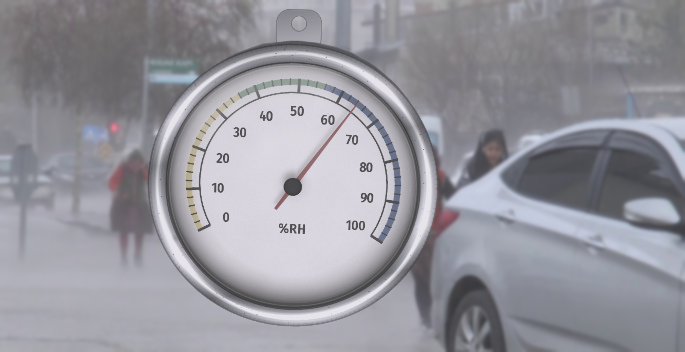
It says 64 %
